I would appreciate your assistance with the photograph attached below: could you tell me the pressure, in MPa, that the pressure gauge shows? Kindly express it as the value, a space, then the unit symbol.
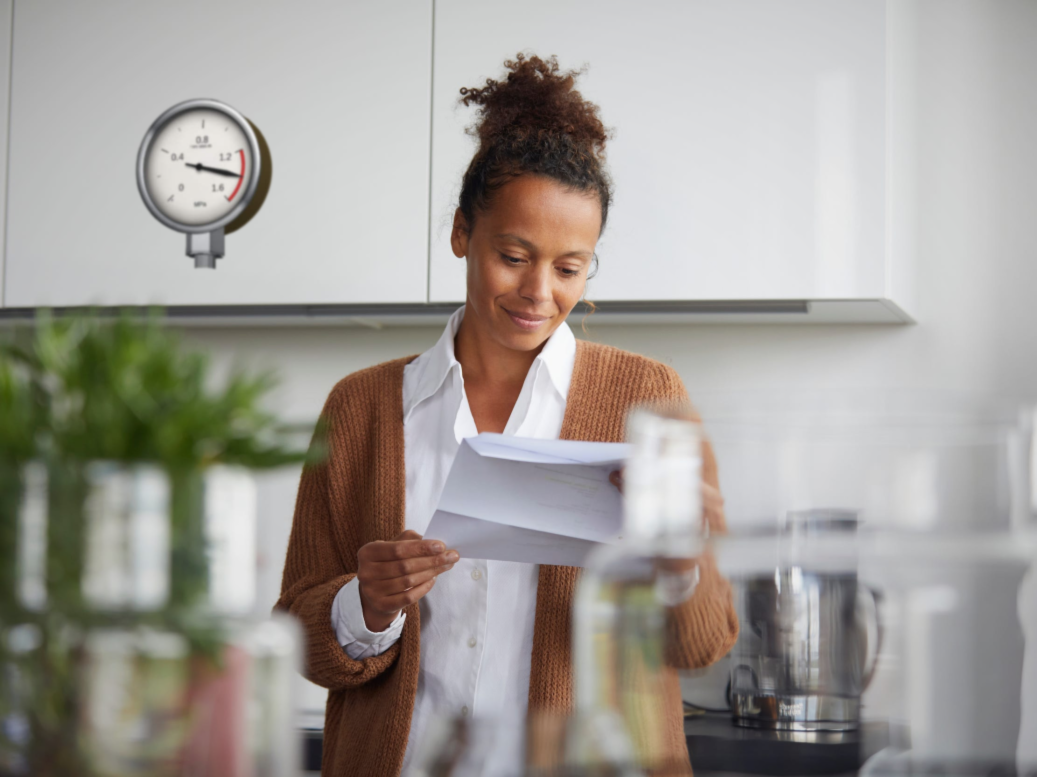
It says 1.4 MPa
